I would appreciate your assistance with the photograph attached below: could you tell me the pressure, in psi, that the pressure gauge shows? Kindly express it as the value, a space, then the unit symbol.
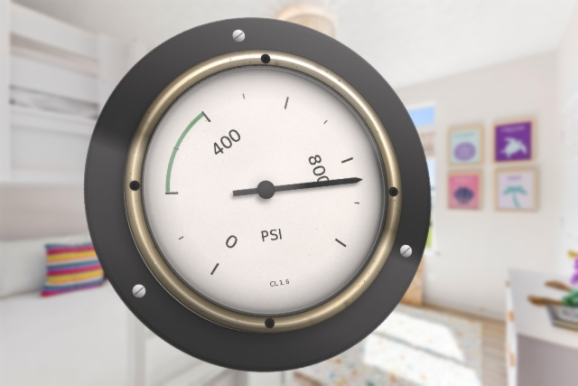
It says 850 psi
